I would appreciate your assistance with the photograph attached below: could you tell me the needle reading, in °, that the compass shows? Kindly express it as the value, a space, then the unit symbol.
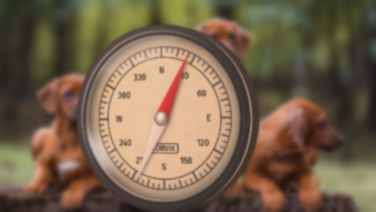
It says 25 °
